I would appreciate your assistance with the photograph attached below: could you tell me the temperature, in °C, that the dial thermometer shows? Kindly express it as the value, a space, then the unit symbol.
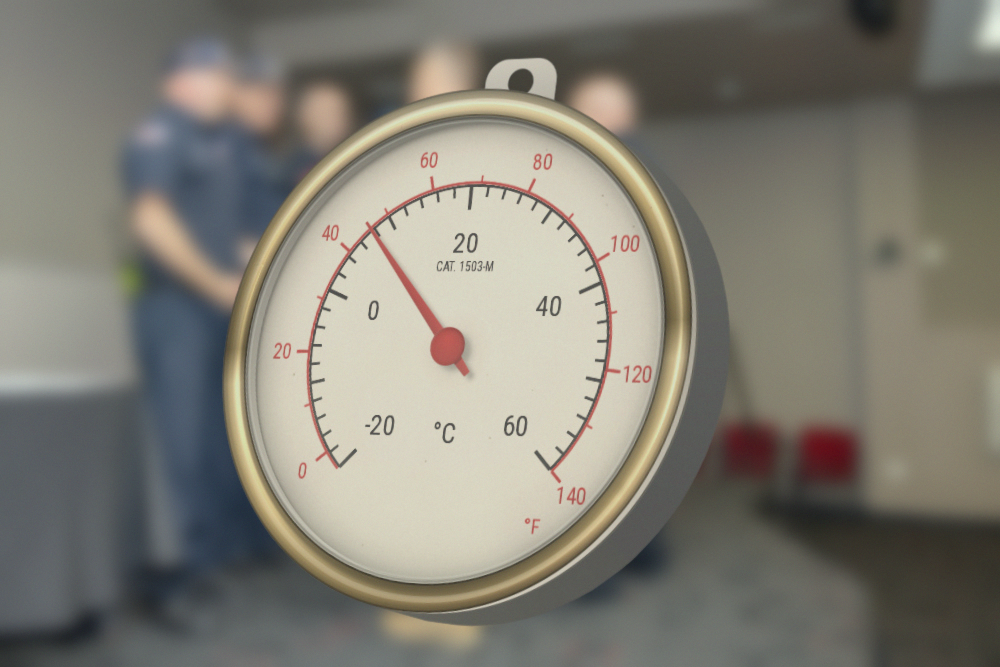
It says 8 °C
